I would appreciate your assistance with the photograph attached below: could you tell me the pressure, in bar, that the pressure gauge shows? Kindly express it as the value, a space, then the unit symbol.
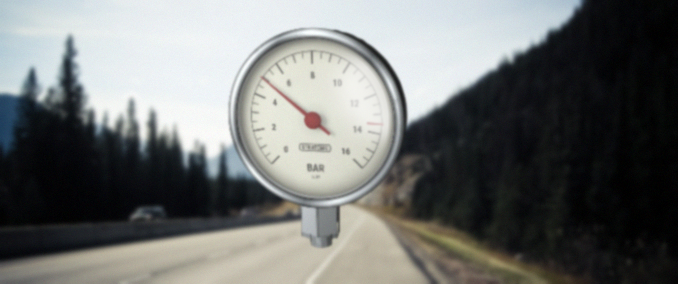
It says 5 bar
